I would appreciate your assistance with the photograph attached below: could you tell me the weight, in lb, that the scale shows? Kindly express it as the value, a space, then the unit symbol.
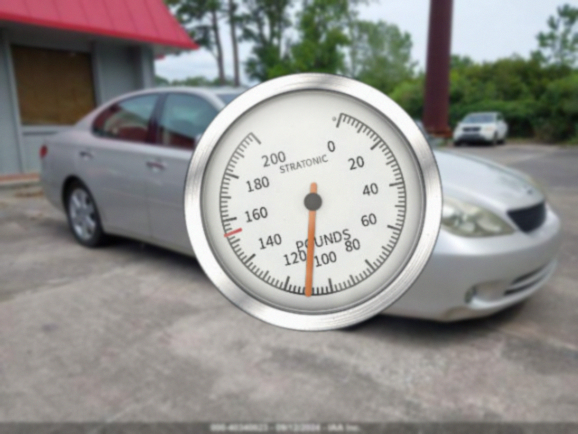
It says 110 lb
